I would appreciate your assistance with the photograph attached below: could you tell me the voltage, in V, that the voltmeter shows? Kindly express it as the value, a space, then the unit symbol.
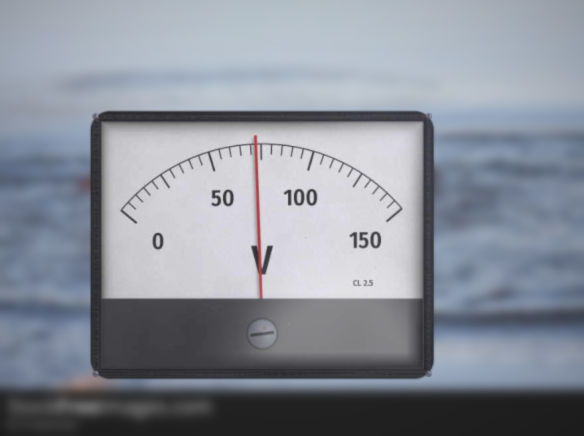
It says 72.5 V
